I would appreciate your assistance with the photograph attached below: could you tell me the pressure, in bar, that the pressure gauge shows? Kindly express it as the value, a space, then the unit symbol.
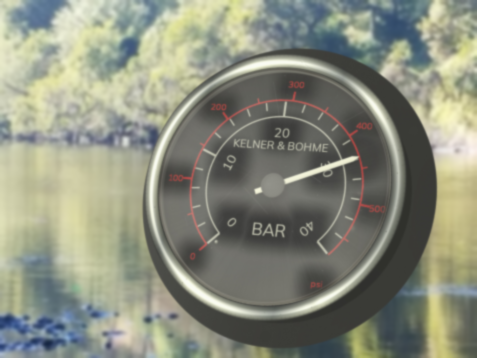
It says 30 bar
